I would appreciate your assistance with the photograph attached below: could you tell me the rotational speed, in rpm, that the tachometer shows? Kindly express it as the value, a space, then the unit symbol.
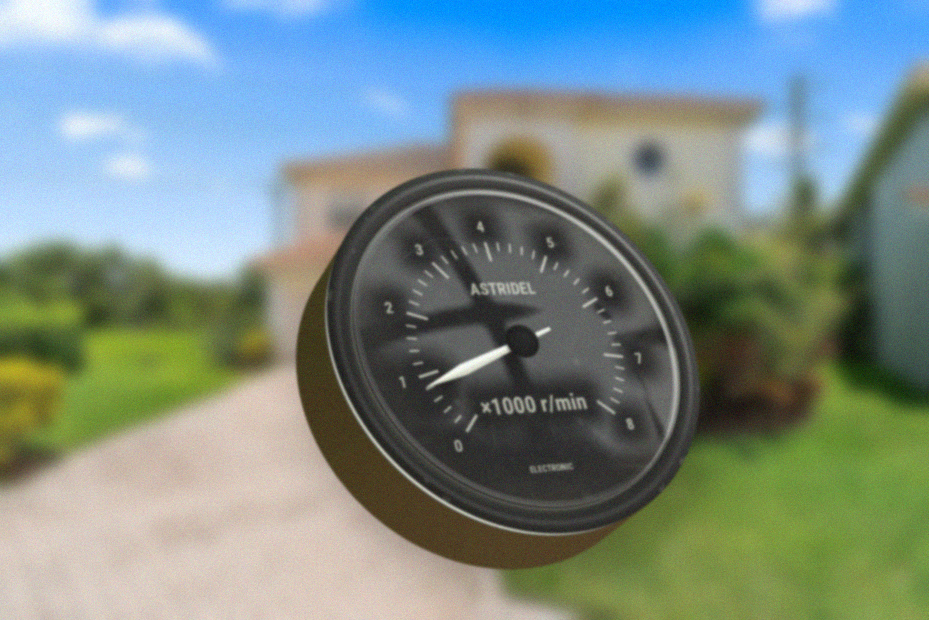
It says 800 rpm
